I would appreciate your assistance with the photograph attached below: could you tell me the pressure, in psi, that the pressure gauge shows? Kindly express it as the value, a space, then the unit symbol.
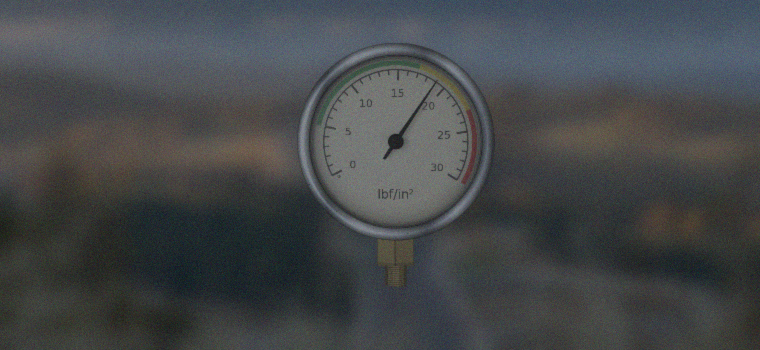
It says 19 psi
